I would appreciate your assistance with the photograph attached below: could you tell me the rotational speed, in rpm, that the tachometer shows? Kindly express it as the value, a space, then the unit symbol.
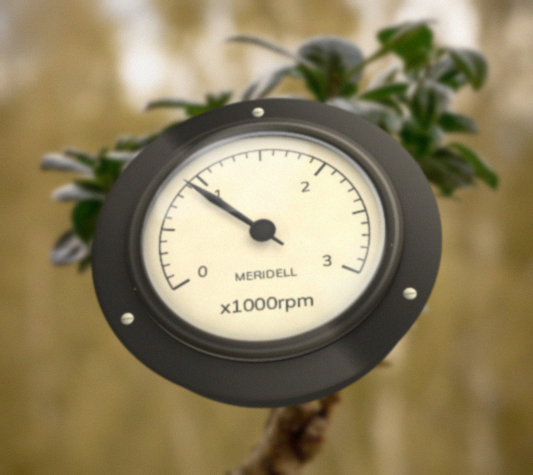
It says 900 rpm
